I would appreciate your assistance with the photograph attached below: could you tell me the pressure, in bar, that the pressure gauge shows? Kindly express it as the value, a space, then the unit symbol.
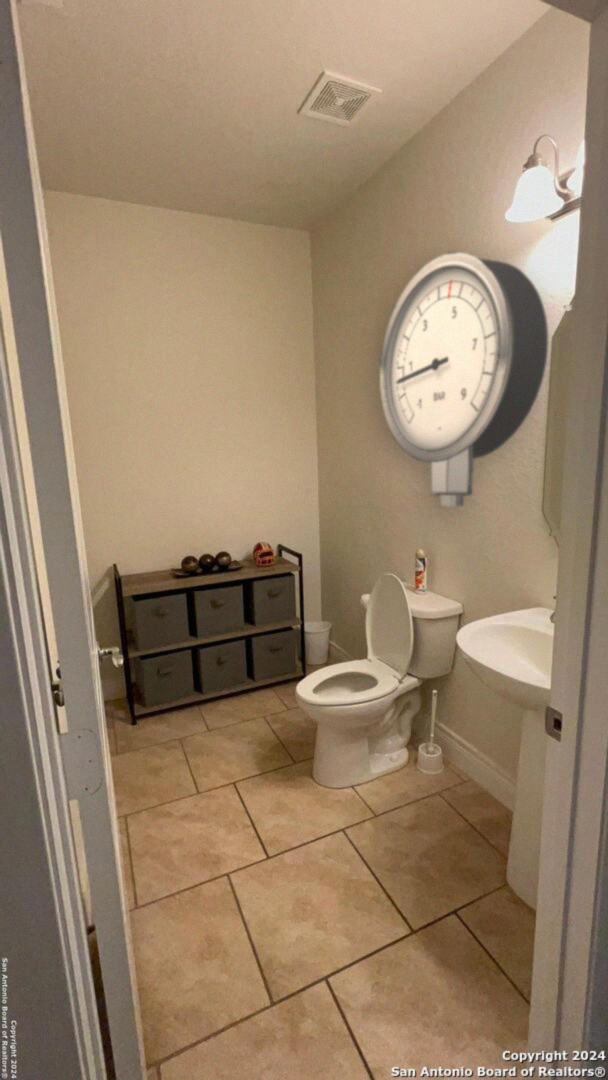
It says 0.5 bar
